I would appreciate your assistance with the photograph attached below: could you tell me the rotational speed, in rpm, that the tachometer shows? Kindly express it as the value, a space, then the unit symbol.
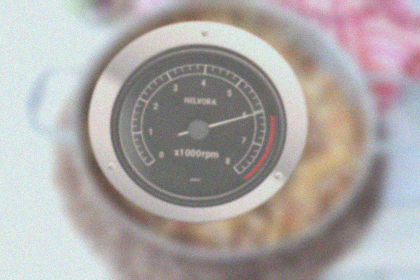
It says 6000 rpm
